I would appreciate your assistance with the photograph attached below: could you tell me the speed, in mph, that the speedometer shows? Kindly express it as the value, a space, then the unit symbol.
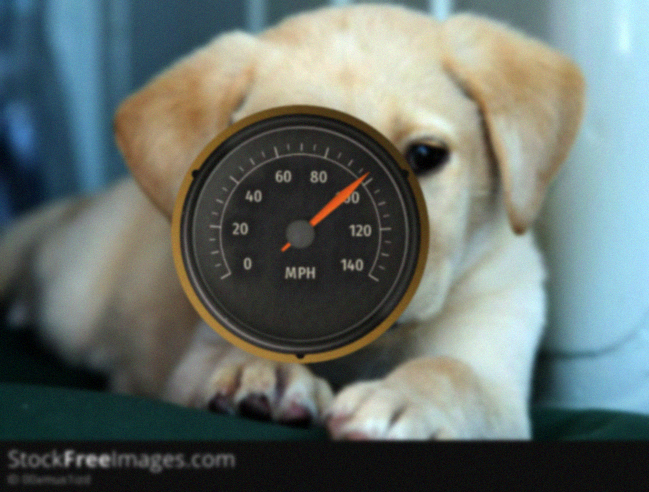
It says 97.5 mph
